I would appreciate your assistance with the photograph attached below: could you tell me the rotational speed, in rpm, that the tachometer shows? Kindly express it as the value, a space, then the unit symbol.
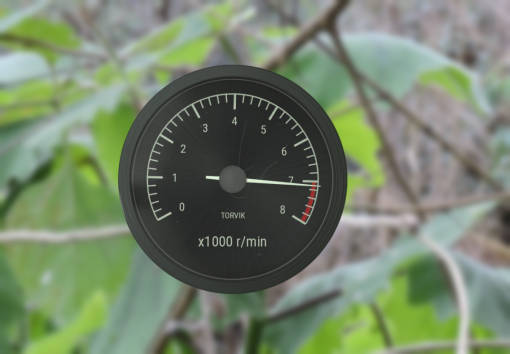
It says 7100 rpm
